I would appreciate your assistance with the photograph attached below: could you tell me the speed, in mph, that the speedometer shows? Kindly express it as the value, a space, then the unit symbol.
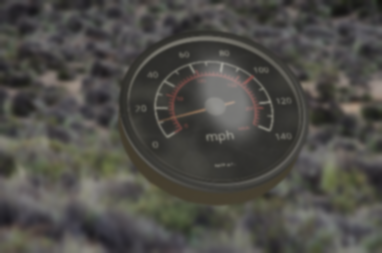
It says 10 mph
